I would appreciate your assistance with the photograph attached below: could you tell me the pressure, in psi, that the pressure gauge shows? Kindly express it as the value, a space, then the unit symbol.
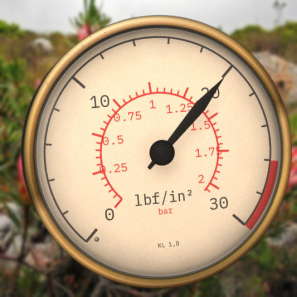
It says 20 psi
